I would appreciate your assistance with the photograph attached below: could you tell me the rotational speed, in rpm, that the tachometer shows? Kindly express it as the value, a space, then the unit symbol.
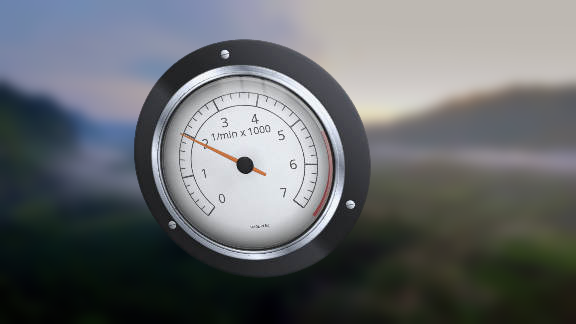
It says 2000 rpm
